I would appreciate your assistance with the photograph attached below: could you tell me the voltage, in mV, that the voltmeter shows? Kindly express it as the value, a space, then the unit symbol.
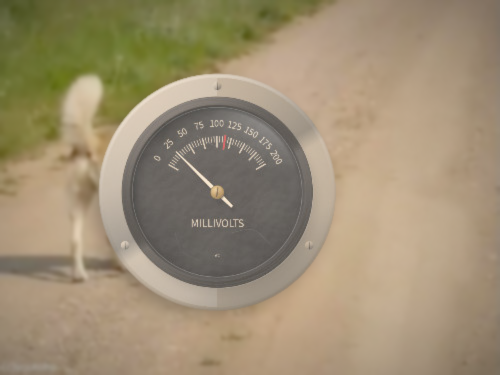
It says 25 mV
